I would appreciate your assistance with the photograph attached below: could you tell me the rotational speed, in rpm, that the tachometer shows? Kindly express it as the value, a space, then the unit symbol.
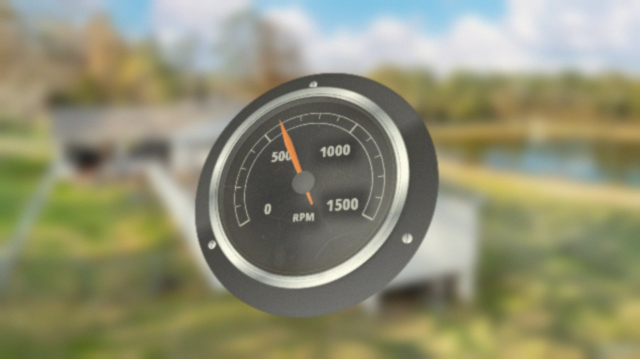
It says 600 rpm
